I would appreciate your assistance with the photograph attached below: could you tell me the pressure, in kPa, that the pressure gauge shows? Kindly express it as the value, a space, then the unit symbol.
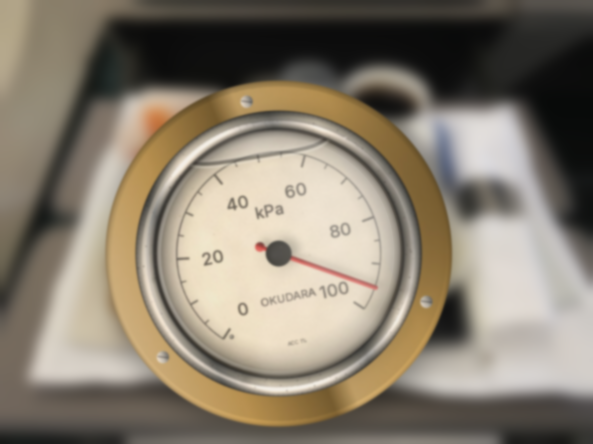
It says 95 kPa
